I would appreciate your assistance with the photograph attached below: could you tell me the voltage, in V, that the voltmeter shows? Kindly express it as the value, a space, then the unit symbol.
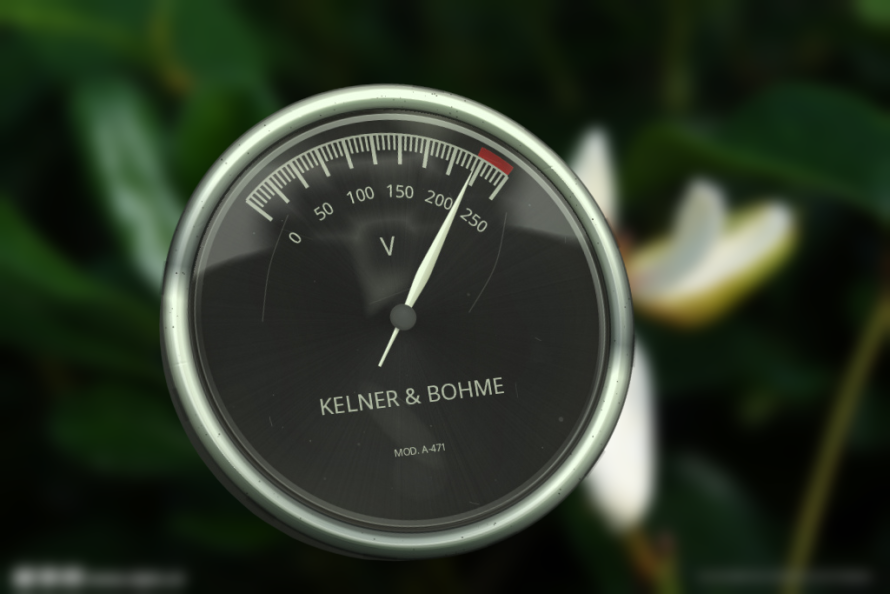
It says 220 V
